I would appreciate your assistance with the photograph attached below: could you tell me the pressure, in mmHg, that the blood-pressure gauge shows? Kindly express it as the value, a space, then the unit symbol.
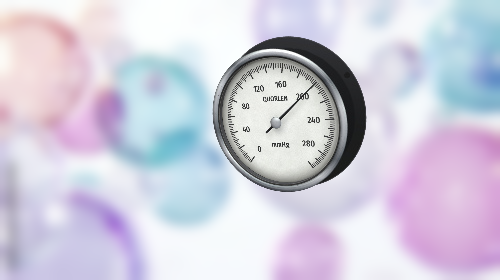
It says 200 mmHg
